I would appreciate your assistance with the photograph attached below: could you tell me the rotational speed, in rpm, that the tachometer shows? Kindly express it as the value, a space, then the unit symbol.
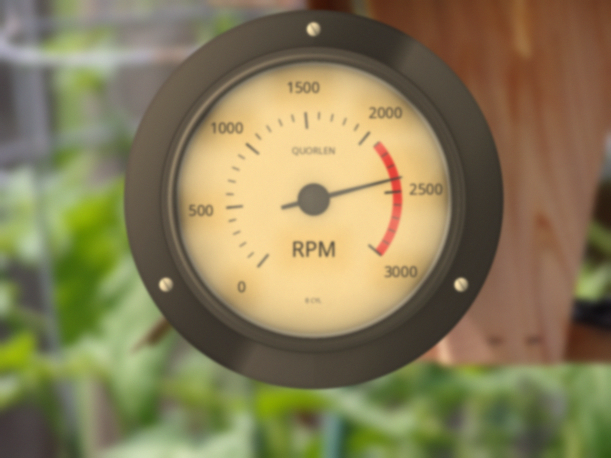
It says 2400 rpm
